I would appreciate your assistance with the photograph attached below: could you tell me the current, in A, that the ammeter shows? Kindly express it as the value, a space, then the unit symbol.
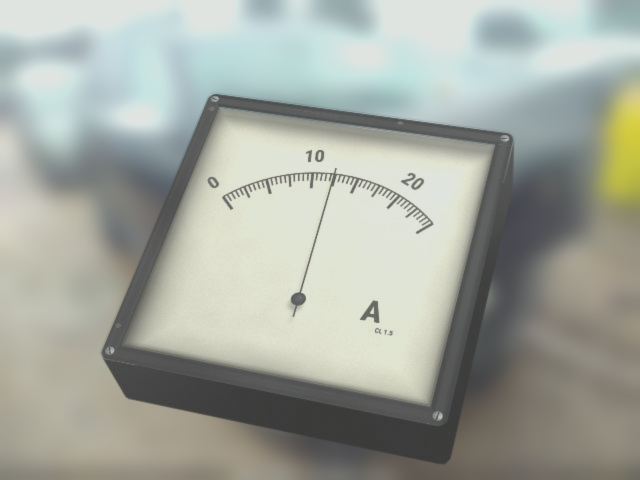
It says 12.5 A
